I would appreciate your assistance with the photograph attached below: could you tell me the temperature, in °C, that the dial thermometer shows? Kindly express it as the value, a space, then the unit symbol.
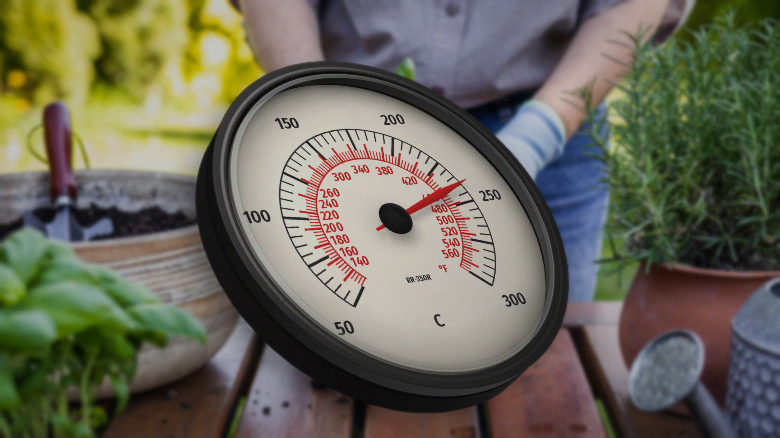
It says 240 °C
